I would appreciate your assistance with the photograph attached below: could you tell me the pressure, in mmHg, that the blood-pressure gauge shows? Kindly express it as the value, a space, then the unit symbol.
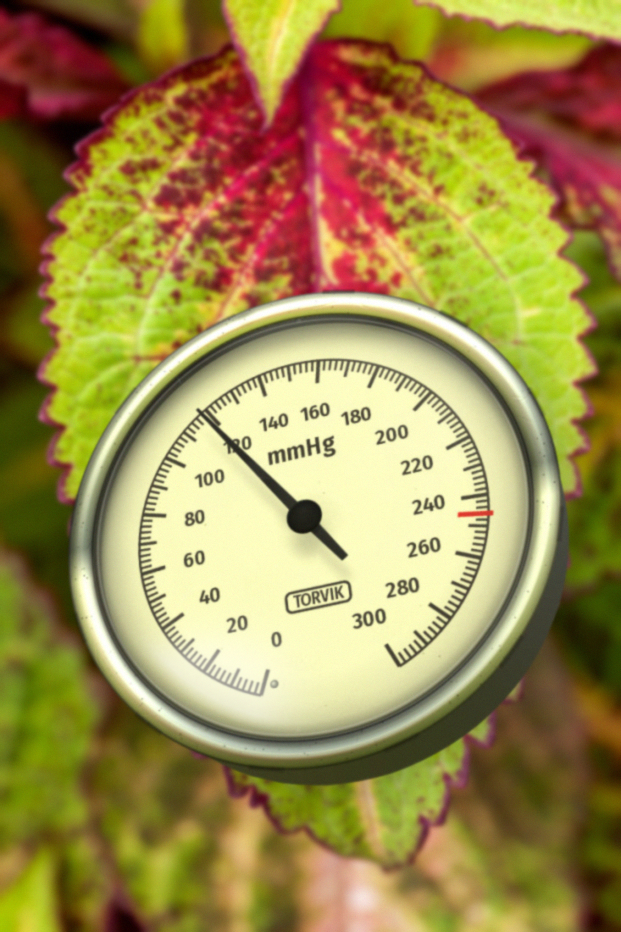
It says 118 mmHg
